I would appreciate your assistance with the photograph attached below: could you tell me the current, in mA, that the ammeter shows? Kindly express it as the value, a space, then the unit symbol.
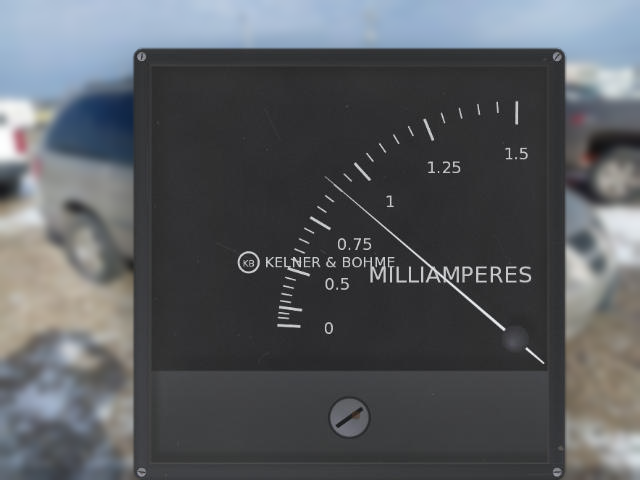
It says 0.9 mA
